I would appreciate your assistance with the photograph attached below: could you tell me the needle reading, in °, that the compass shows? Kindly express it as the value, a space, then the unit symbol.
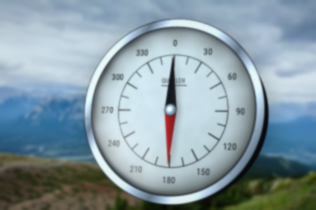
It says 180 °
